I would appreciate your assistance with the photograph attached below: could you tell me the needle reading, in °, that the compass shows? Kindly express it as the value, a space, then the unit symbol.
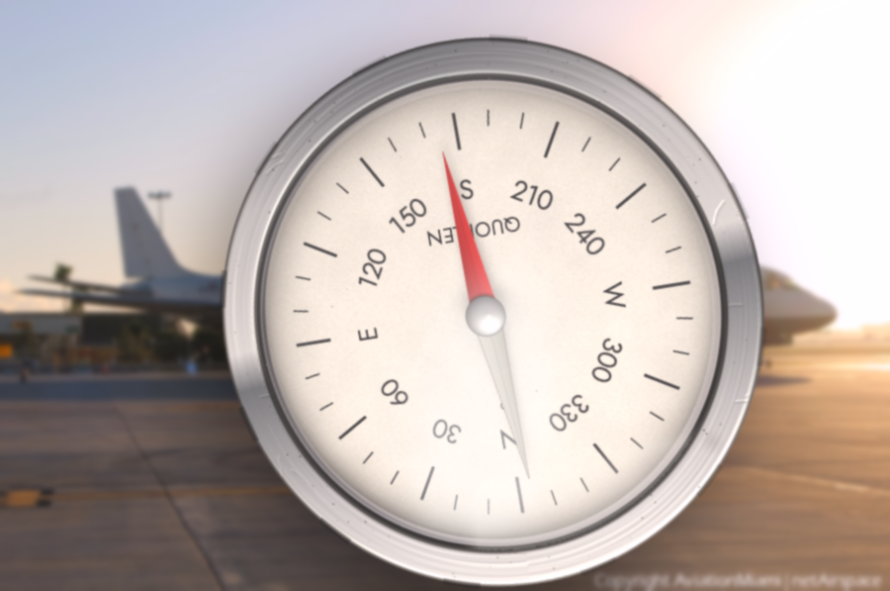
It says 175 °
